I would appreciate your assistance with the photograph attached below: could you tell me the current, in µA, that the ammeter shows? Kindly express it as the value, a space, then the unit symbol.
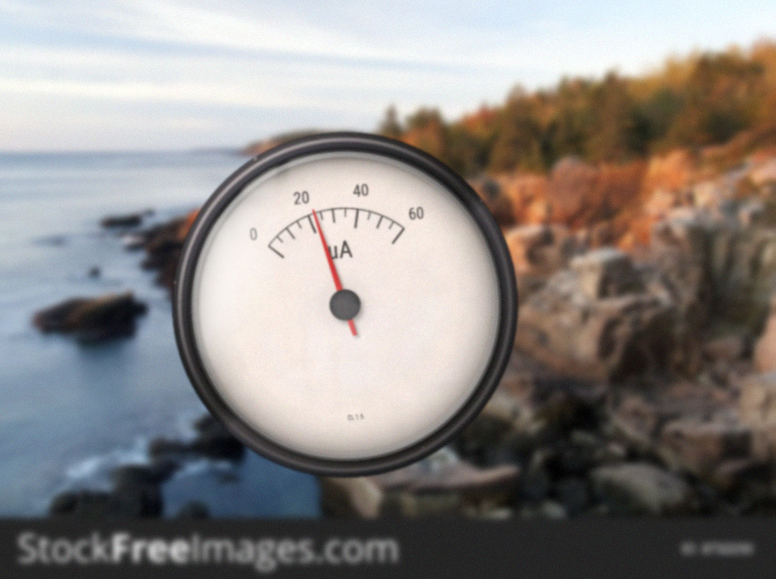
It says 22.5 µA
